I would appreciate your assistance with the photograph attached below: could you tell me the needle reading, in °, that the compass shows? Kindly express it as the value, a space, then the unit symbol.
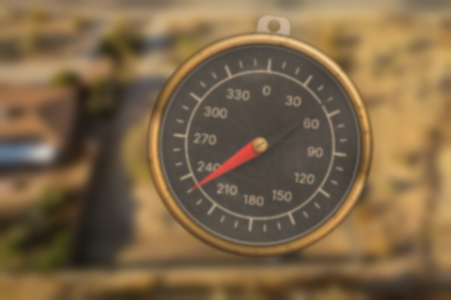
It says 230 °
